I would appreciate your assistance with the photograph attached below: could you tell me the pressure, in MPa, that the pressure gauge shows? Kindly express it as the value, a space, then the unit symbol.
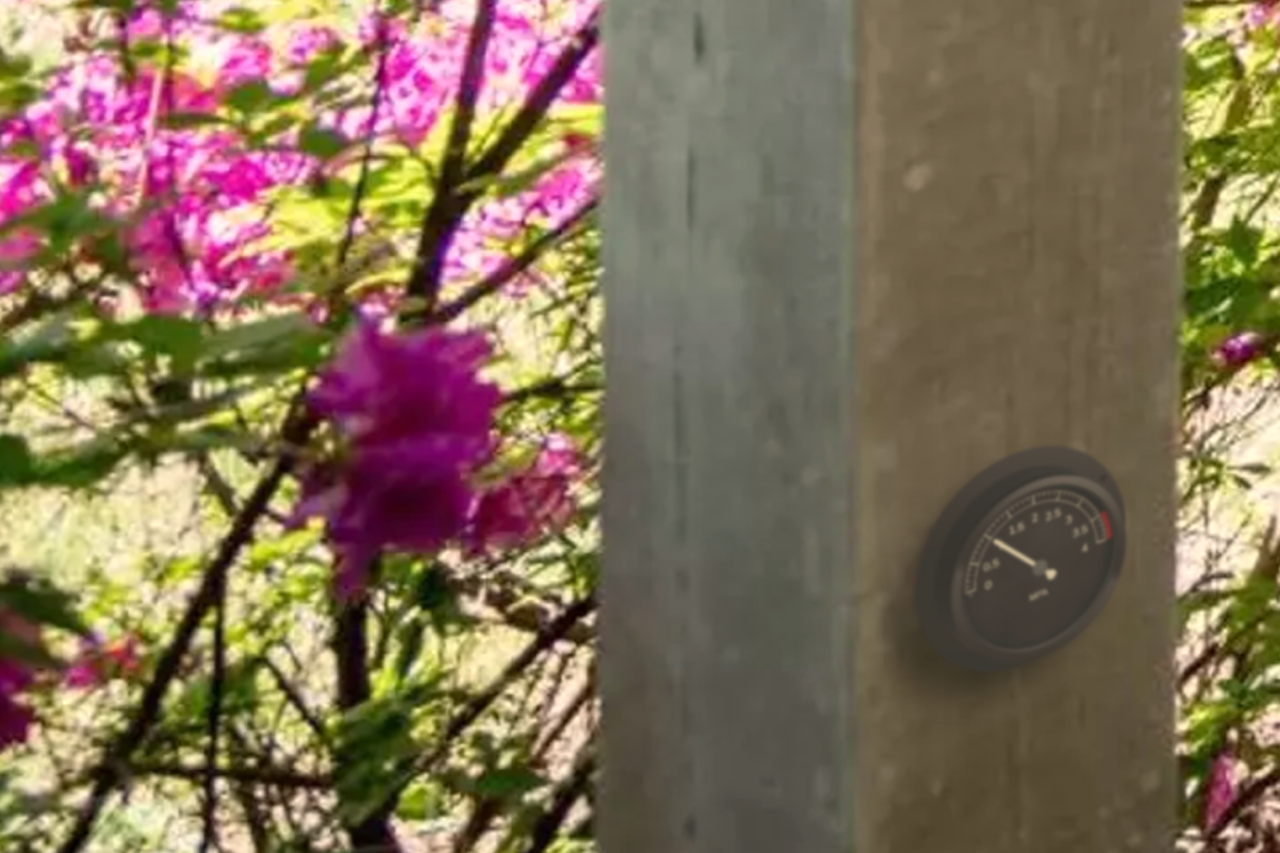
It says 1 MPa
